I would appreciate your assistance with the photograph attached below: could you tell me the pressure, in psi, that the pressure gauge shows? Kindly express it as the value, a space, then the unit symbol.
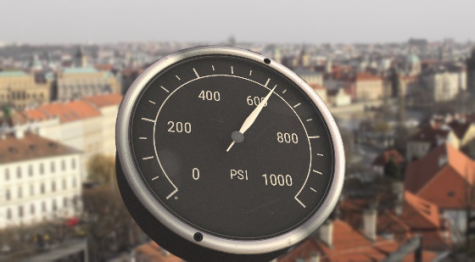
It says 625 psi
